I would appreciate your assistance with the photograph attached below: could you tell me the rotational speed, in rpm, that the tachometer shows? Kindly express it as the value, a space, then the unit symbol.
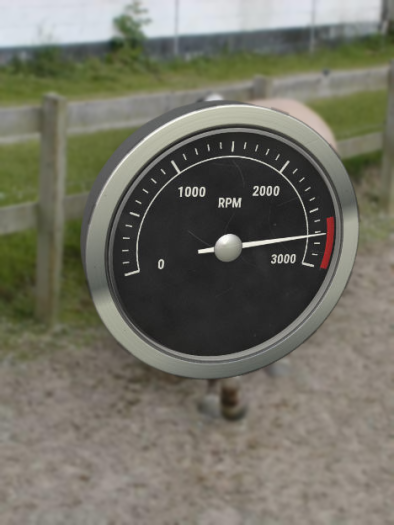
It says 2700 rpm
